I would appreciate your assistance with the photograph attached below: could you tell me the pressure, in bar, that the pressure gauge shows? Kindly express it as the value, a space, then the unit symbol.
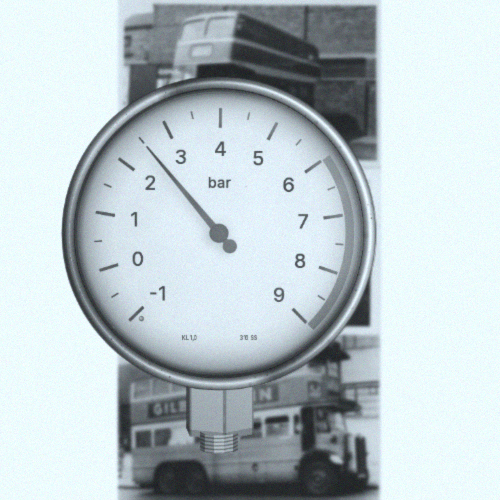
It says 2.5 bar
